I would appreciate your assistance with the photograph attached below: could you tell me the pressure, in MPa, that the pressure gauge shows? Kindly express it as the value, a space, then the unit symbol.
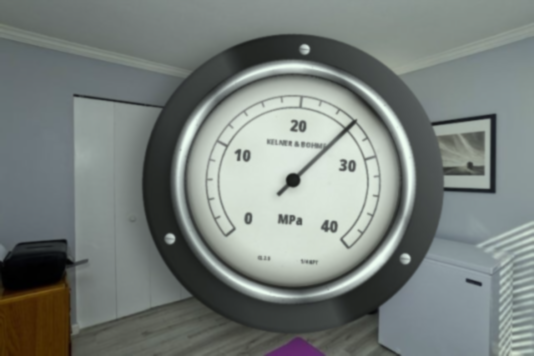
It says 26 MPa
